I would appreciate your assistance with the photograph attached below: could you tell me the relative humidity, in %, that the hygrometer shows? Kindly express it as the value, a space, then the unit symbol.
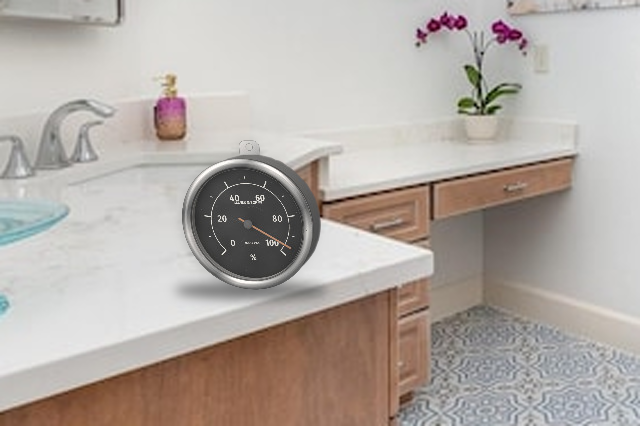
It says 95 %
